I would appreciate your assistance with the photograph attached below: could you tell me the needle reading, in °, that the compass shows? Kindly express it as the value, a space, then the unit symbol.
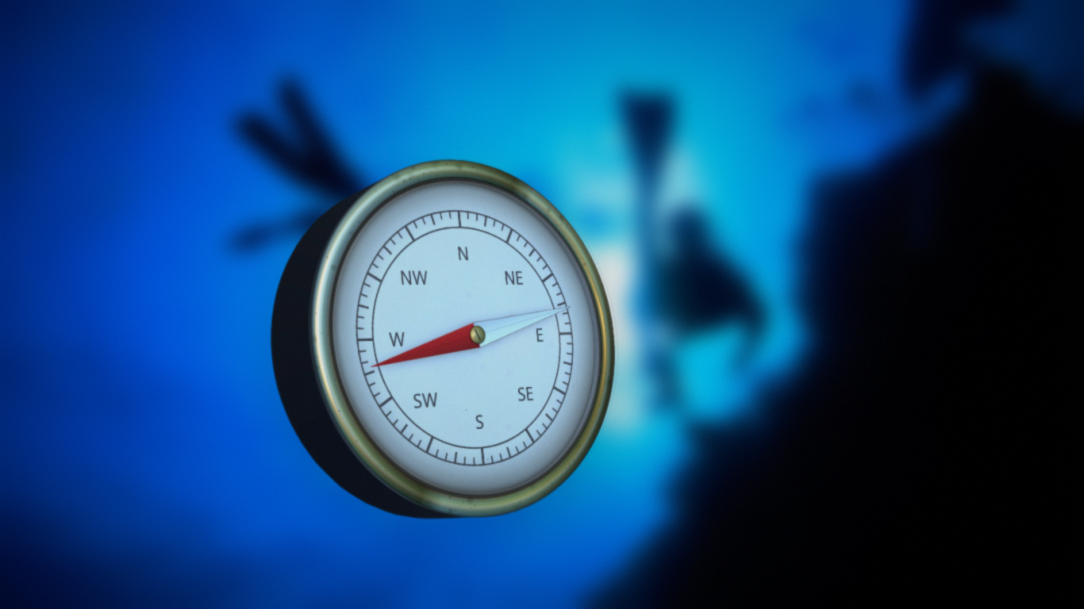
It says 257.5 °
